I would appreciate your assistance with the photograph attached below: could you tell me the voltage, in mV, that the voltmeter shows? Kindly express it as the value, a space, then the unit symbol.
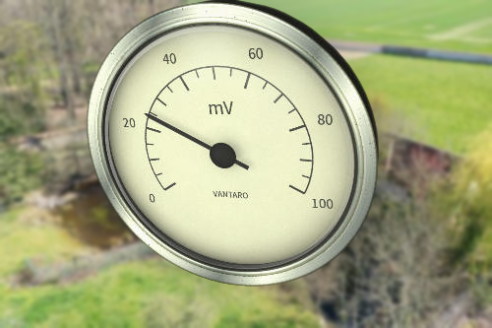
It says 25 mV
